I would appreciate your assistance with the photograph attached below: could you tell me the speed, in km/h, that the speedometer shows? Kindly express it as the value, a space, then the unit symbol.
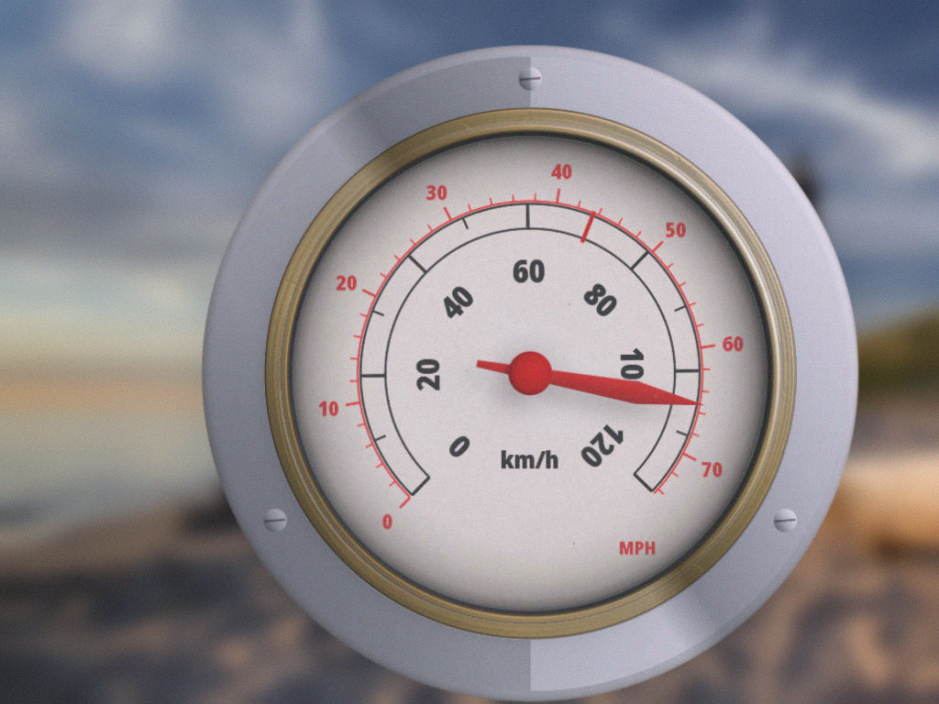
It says 105 km/h
